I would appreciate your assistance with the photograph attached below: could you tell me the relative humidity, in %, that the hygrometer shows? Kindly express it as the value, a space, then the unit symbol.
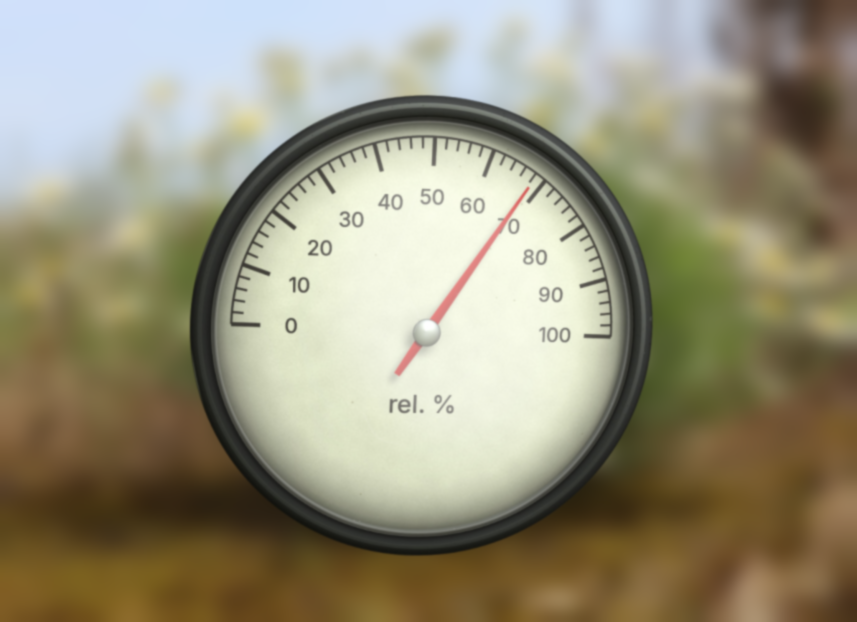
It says 68 %
